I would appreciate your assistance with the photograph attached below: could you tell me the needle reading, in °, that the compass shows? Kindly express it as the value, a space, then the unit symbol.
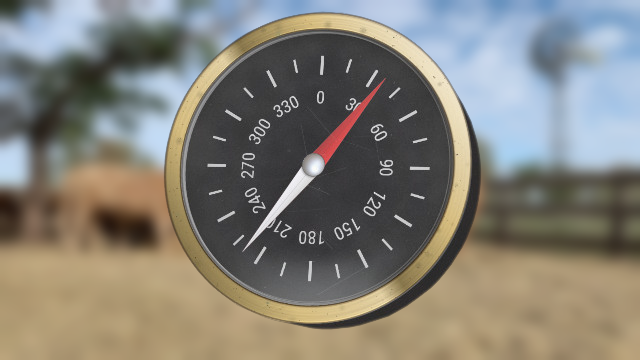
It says 37.5 °
